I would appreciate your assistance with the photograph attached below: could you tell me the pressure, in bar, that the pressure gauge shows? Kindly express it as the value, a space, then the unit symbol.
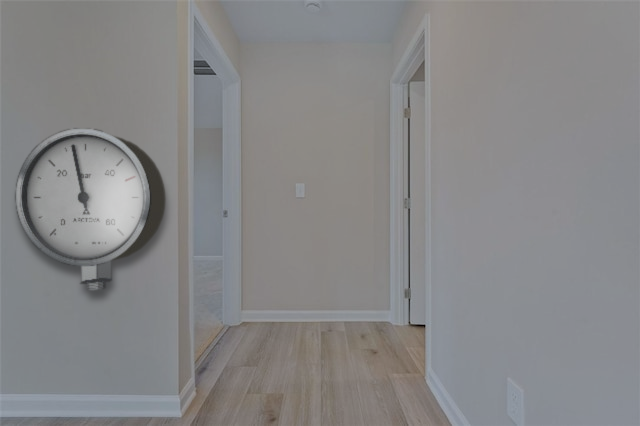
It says 27.5 bar
